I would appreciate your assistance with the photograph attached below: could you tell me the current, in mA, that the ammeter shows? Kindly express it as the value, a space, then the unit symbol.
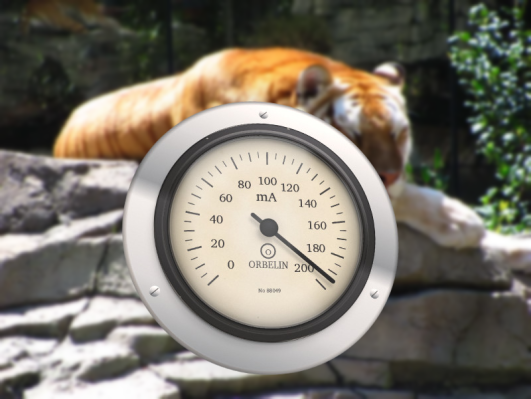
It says 195 mA
